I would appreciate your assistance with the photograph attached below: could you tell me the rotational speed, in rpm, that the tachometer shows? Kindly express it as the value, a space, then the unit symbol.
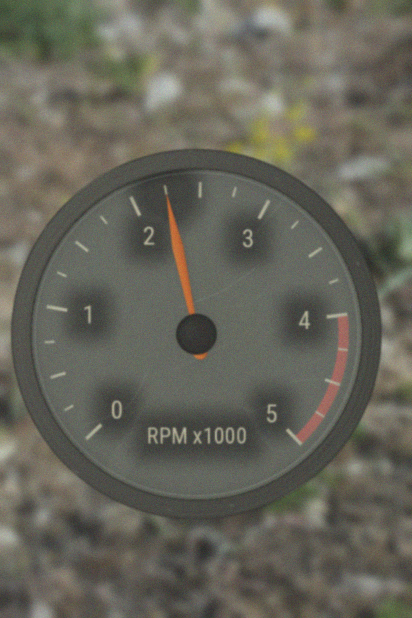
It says 2250 rpm
